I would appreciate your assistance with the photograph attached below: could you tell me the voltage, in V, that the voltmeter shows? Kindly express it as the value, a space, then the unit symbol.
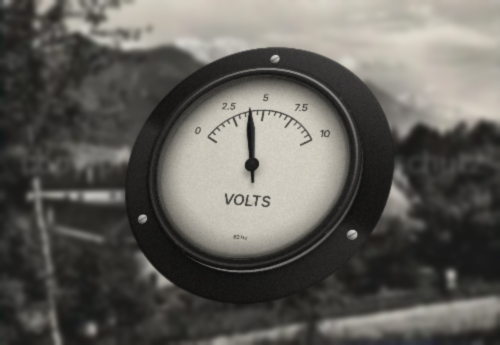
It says 4 V
